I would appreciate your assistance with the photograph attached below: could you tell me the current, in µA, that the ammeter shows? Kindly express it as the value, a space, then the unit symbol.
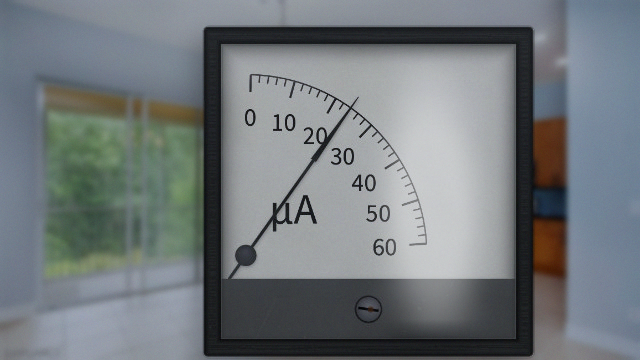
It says 24 µA
